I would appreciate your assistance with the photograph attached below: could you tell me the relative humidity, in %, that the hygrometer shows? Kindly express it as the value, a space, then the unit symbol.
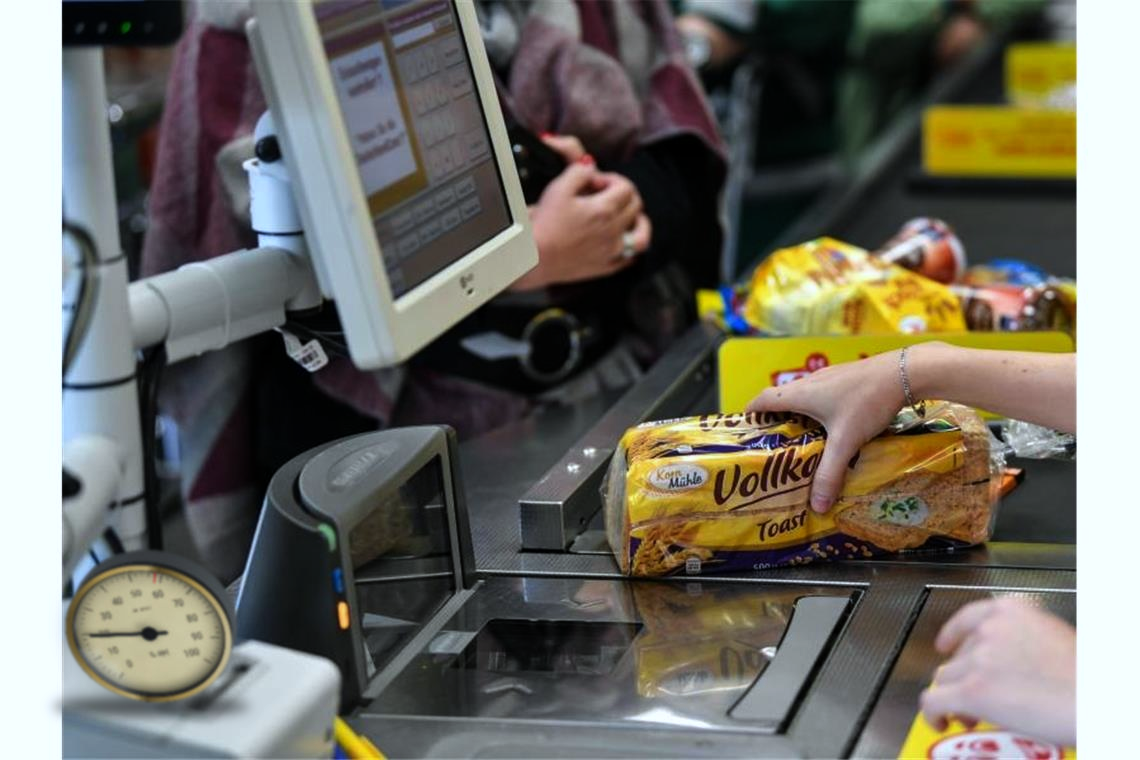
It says 20 %
